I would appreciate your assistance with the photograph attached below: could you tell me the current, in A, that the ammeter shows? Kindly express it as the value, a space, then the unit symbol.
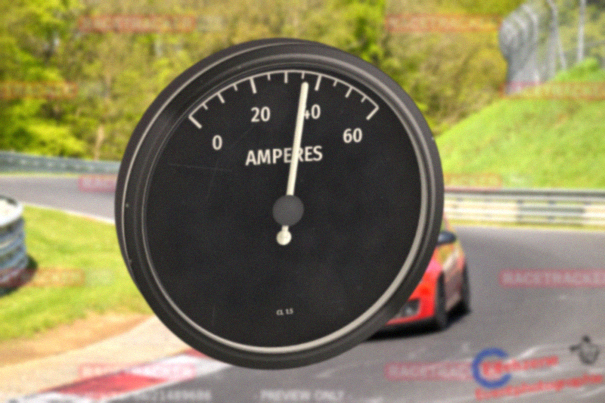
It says 35 A
